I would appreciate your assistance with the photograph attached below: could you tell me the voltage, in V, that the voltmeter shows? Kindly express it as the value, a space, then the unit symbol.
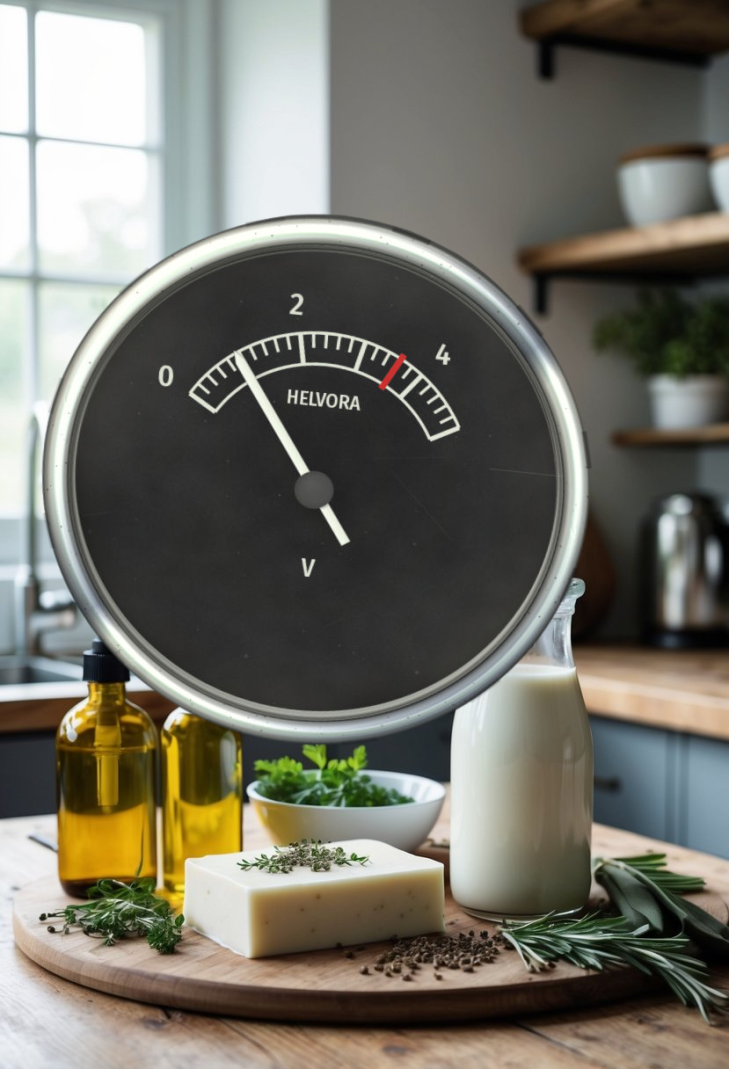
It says 1 V
